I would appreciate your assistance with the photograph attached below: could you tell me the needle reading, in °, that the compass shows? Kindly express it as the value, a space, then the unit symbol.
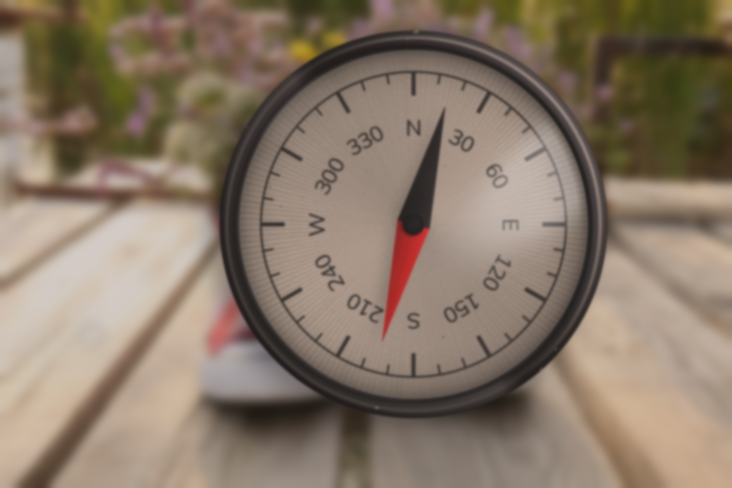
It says 195 °
